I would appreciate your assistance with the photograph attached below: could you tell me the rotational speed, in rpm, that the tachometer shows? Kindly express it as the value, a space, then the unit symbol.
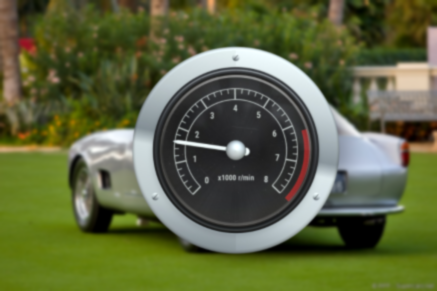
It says 1600 rpm
